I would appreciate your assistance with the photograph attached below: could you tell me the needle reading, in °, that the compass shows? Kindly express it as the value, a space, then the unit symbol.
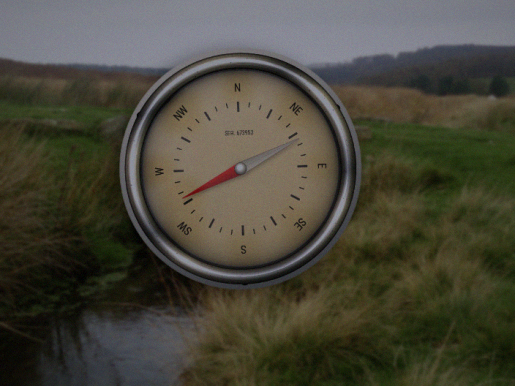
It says 245 °
